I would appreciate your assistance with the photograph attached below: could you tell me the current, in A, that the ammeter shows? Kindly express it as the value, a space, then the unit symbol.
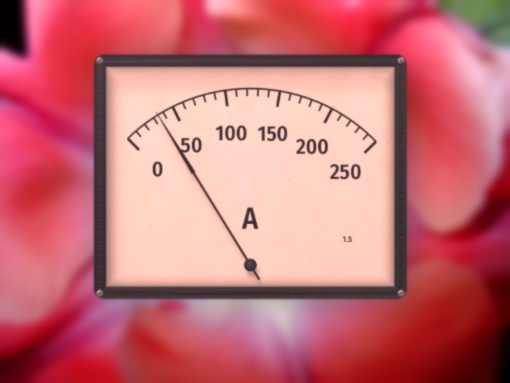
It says 35 A
